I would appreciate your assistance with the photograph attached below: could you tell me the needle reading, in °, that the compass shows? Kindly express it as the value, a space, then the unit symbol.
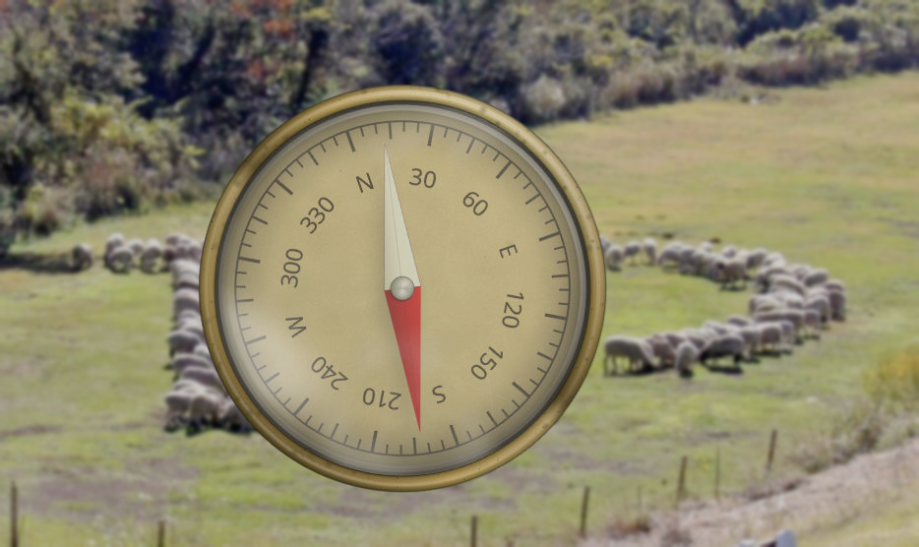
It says 192.5 °
